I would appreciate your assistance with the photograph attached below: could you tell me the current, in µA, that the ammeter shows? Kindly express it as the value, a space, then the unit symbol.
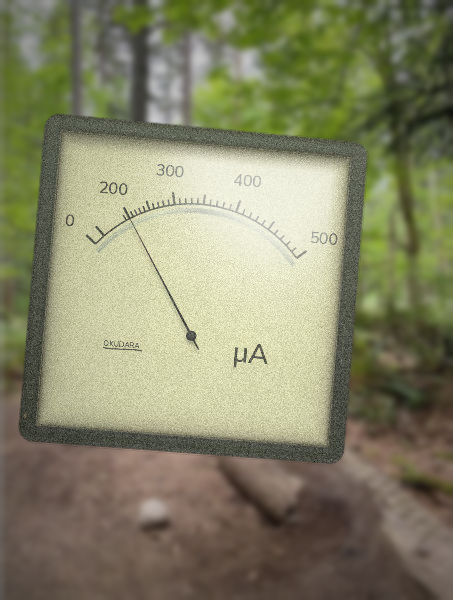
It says 200 µA
